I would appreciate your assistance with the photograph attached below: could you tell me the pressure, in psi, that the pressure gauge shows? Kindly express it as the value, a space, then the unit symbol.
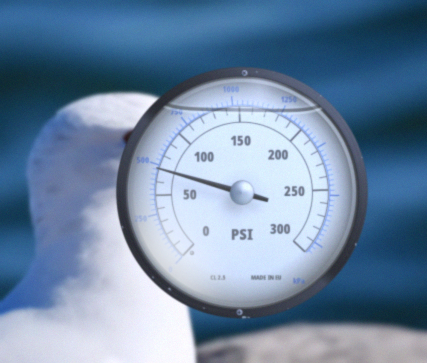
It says 70 psi
